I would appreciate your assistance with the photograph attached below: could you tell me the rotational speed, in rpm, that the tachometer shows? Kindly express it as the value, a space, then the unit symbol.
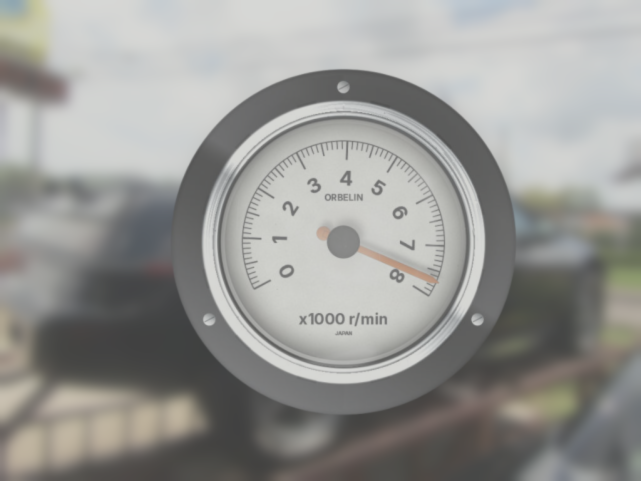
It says 7700 rpm
